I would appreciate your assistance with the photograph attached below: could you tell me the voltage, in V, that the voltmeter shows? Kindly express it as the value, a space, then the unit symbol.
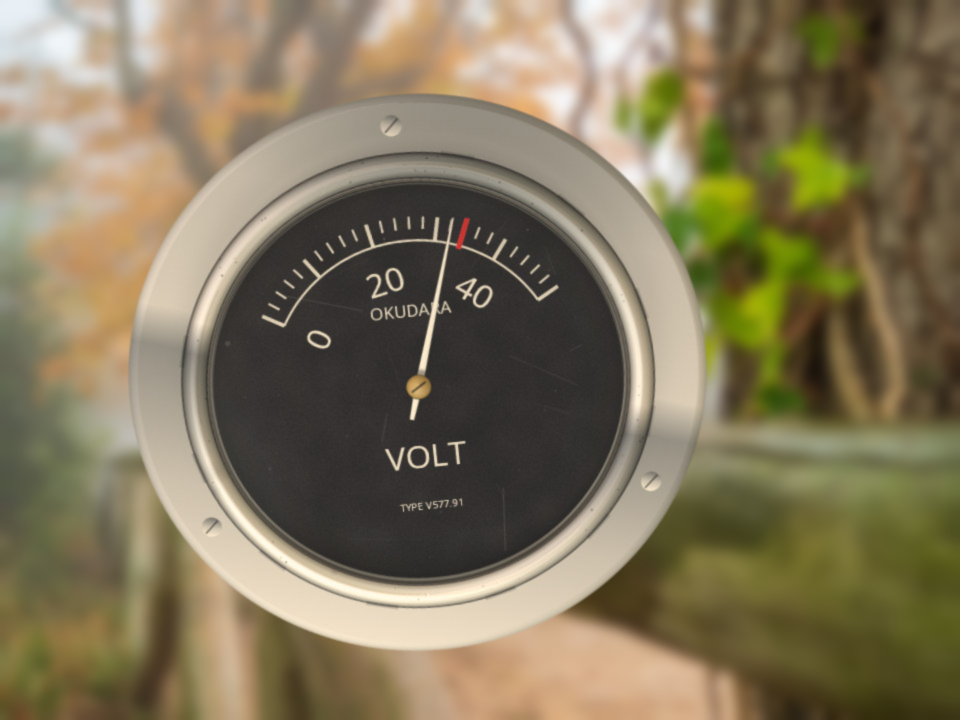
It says 32 V
